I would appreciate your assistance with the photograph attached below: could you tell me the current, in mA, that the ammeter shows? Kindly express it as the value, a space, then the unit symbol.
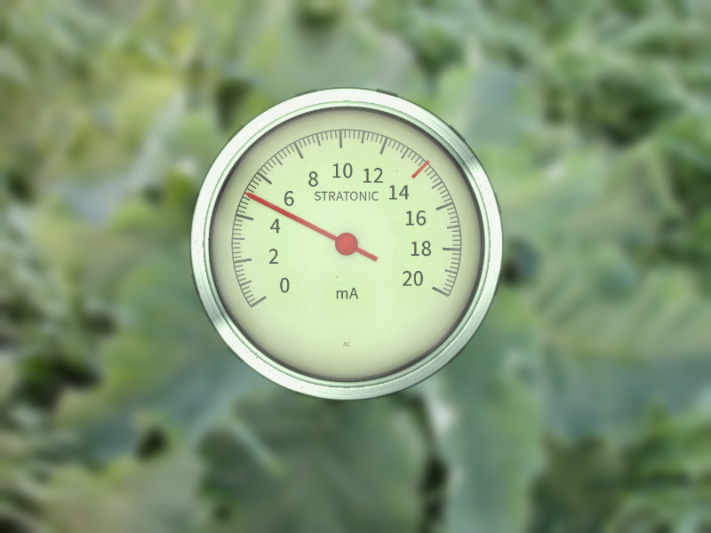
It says 5 mA
